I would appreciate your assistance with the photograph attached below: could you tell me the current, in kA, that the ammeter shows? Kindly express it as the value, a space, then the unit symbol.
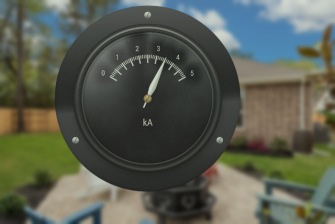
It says 3.5 kA
